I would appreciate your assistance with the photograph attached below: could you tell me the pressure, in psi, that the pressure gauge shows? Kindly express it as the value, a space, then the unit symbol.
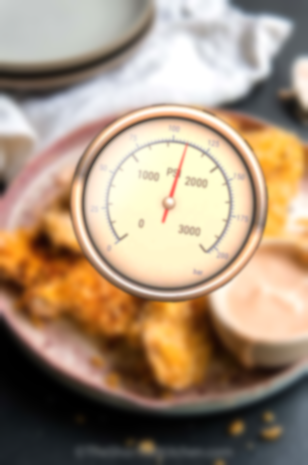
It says 1600 psi
